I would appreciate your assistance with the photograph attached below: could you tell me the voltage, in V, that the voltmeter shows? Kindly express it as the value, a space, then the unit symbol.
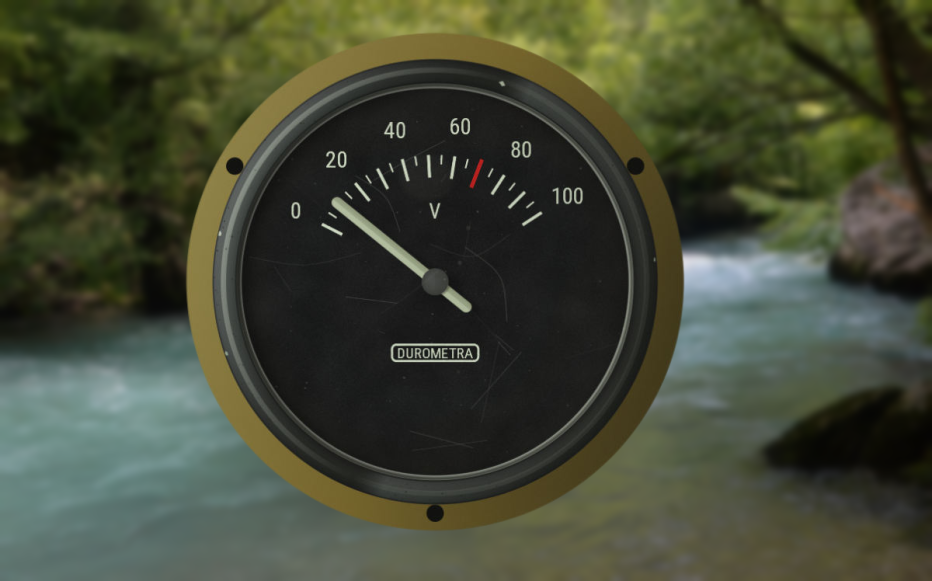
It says 10 V
